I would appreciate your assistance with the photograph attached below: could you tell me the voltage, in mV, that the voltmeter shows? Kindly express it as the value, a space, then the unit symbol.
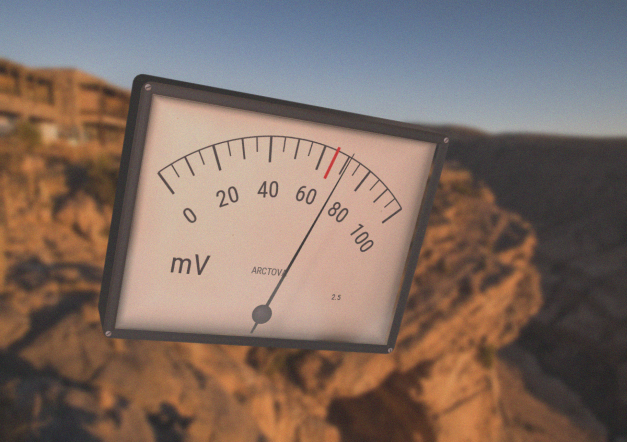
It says 70 mV
